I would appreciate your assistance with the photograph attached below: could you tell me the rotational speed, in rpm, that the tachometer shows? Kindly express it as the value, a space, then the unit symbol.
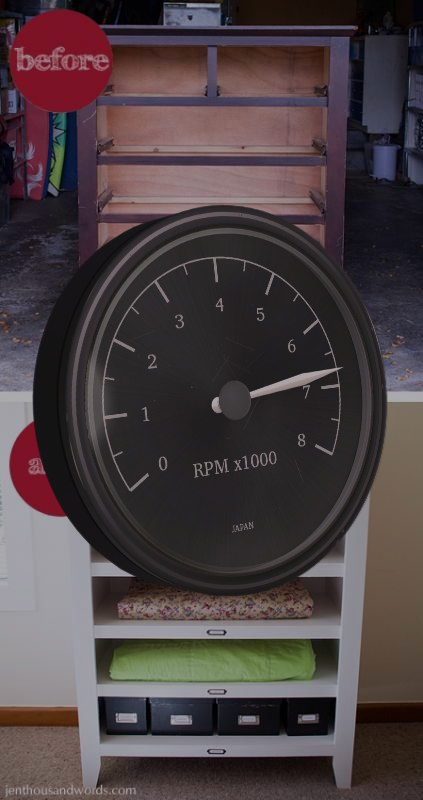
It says 6750 rpm
